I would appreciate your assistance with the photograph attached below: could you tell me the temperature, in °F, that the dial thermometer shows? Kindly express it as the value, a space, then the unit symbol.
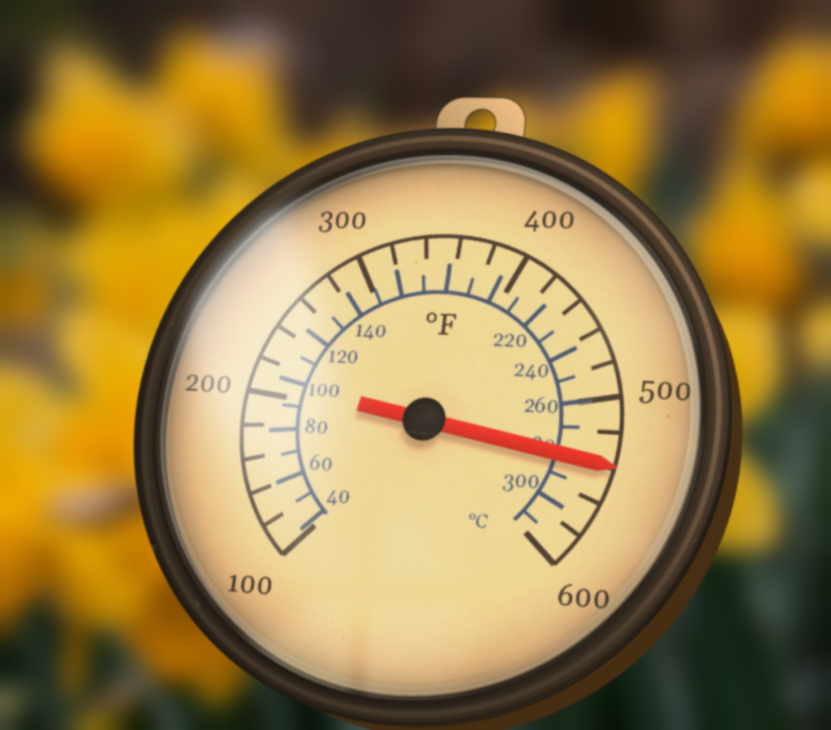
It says 540 °F
